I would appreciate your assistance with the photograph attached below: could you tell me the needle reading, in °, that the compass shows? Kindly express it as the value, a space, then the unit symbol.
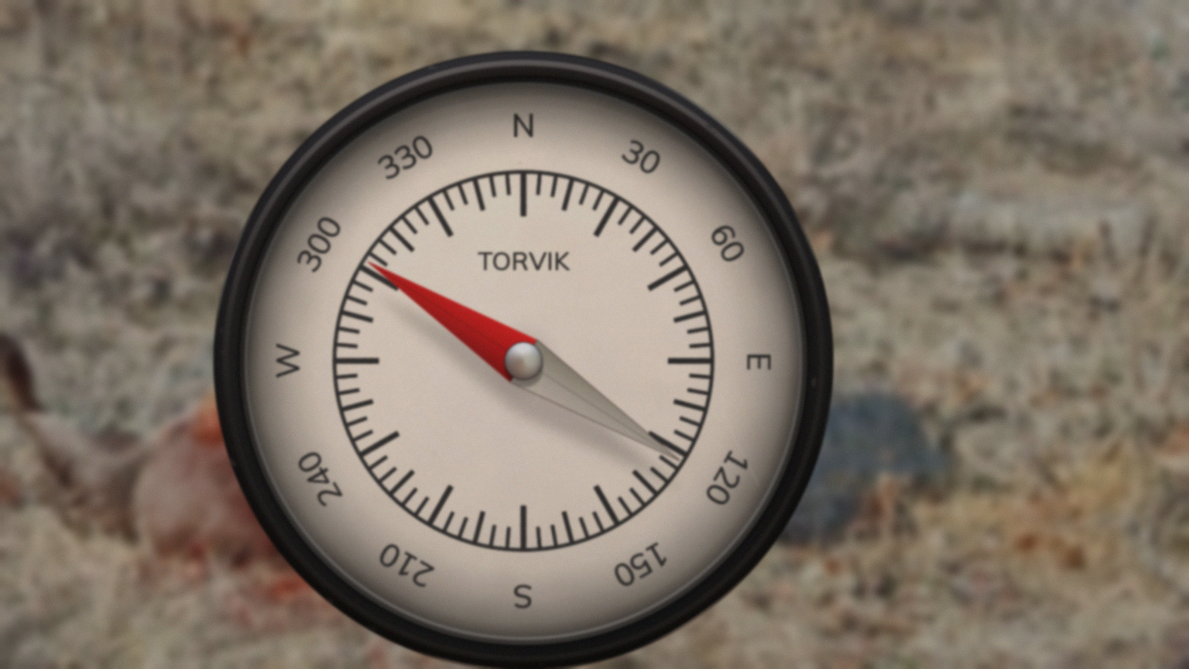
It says 302.5 °
